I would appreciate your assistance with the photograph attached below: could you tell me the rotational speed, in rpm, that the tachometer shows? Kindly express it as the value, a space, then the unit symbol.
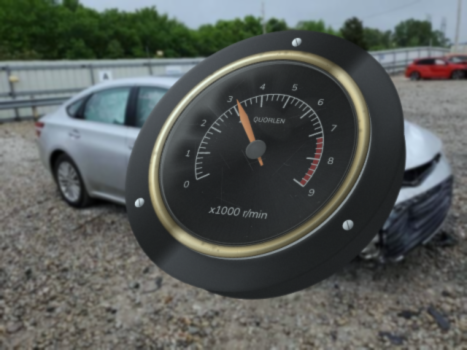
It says 3200 rpm
